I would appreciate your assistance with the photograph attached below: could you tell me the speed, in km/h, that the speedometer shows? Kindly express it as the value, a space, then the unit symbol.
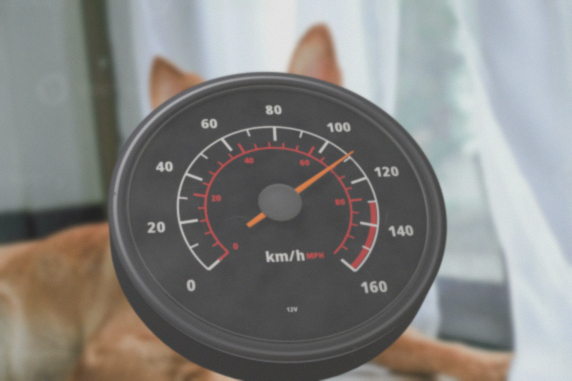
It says 110 km/h
